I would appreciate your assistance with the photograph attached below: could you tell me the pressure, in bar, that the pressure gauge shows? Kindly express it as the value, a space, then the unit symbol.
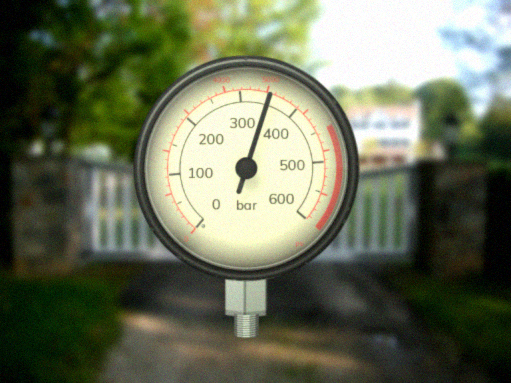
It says 350 bar
